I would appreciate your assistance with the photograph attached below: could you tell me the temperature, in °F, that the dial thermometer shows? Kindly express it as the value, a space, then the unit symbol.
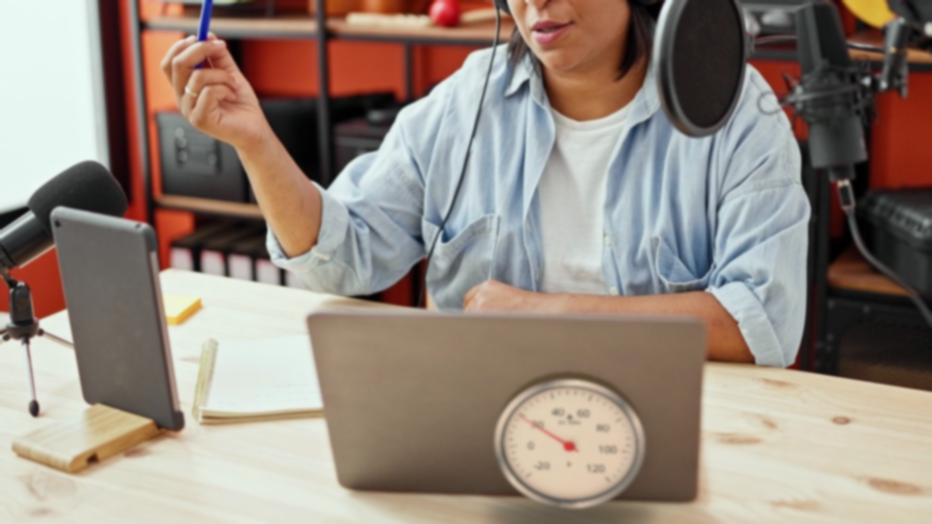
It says 20 °F
